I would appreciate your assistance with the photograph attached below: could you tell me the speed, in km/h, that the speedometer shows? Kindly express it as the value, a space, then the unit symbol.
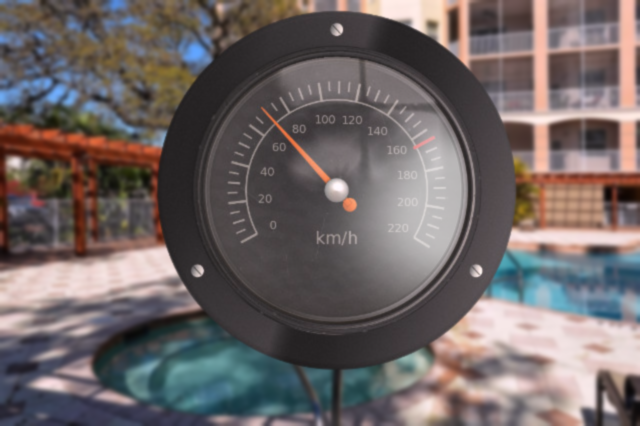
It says 70 km/h
